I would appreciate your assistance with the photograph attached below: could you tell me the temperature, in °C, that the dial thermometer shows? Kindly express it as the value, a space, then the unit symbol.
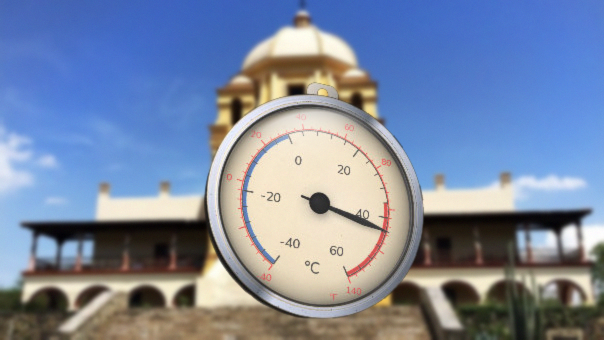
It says 44 °C
